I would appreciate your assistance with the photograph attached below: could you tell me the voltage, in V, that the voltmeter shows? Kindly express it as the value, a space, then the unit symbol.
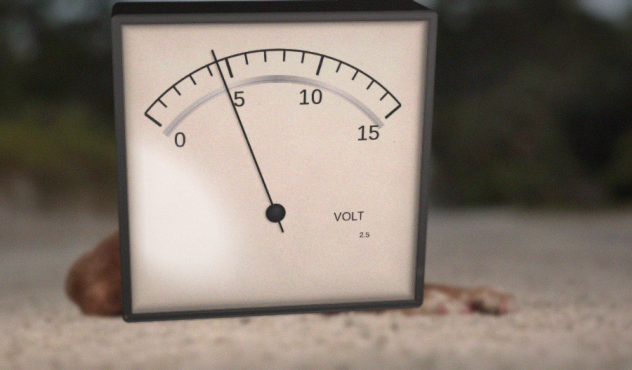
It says 4.5 V
